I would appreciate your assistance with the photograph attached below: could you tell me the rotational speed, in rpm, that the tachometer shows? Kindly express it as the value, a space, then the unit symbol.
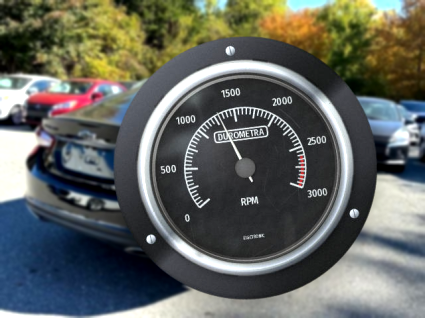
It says 1300 rpm
